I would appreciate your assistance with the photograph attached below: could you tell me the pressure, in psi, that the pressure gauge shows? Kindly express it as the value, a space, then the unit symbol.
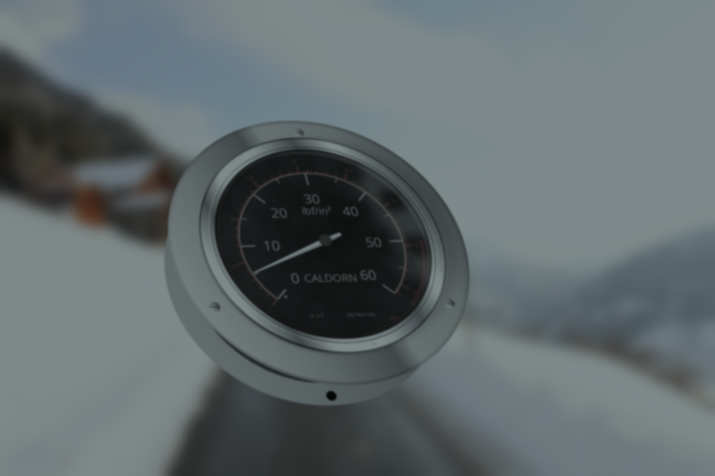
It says 5 psi
